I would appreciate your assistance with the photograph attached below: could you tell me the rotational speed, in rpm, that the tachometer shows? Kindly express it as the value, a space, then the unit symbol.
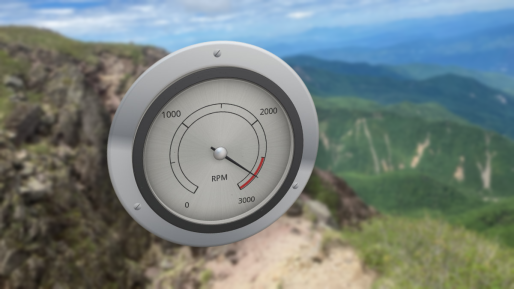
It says 2750 rpm
